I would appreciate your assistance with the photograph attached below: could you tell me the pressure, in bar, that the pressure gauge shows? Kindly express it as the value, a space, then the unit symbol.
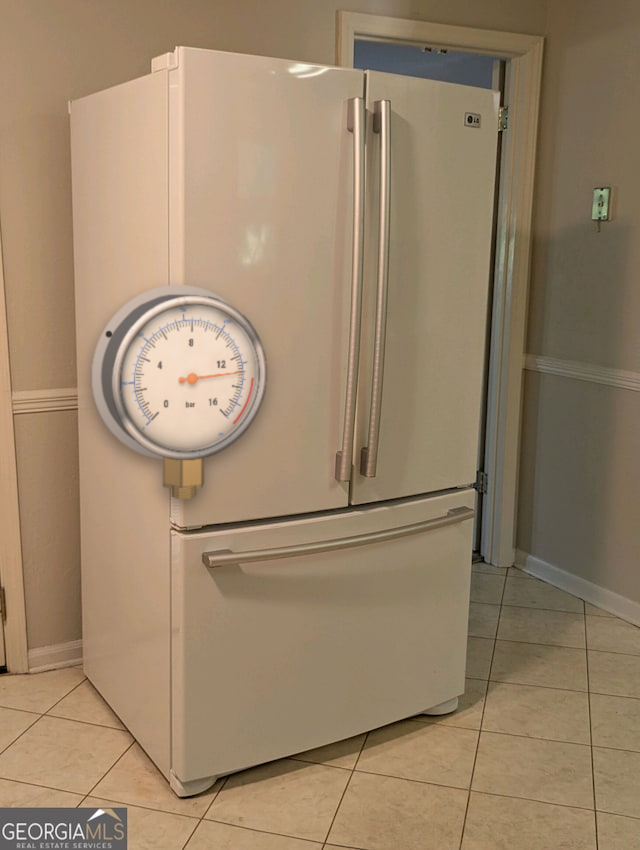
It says 13 bar
